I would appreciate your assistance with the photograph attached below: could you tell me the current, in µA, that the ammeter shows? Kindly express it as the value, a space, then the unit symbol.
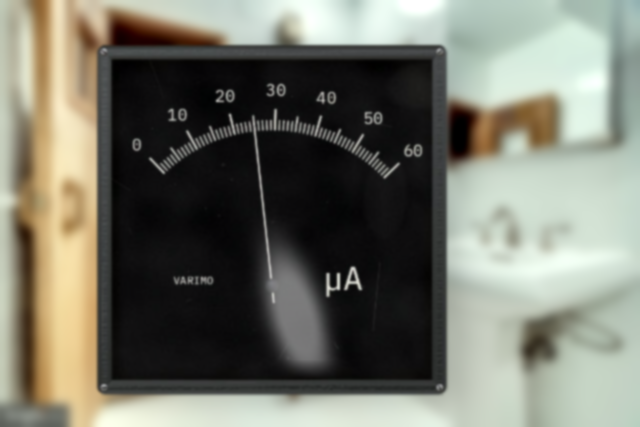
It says 25 µA
